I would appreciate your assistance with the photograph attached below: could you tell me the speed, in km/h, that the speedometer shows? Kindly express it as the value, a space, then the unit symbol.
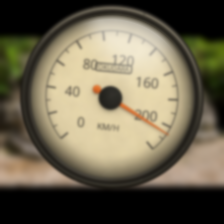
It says 205 km/h
